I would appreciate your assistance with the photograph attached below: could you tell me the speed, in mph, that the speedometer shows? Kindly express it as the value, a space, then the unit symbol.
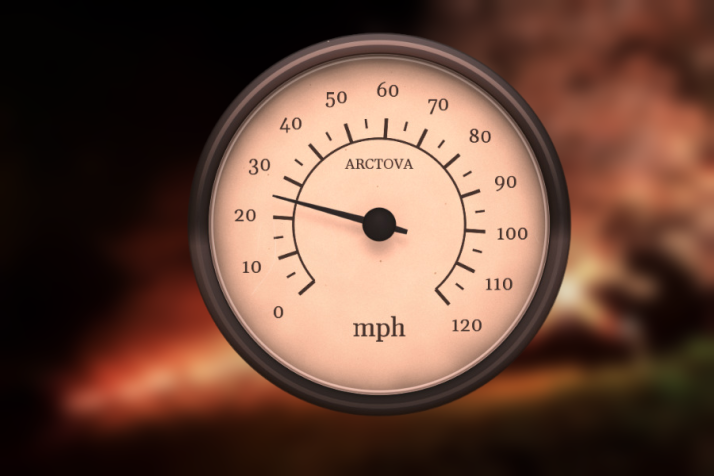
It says 25 mph
